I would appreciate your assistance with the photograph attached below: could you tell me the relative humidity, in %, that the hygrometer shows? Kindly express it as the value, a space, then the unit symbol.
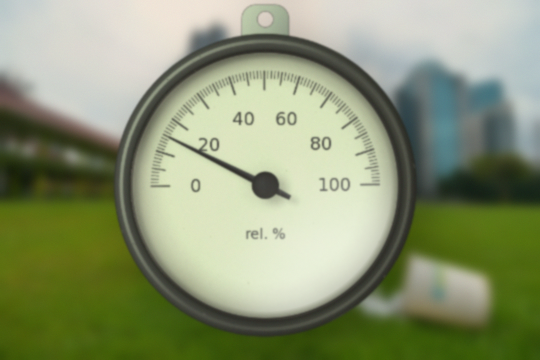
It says 15 %
